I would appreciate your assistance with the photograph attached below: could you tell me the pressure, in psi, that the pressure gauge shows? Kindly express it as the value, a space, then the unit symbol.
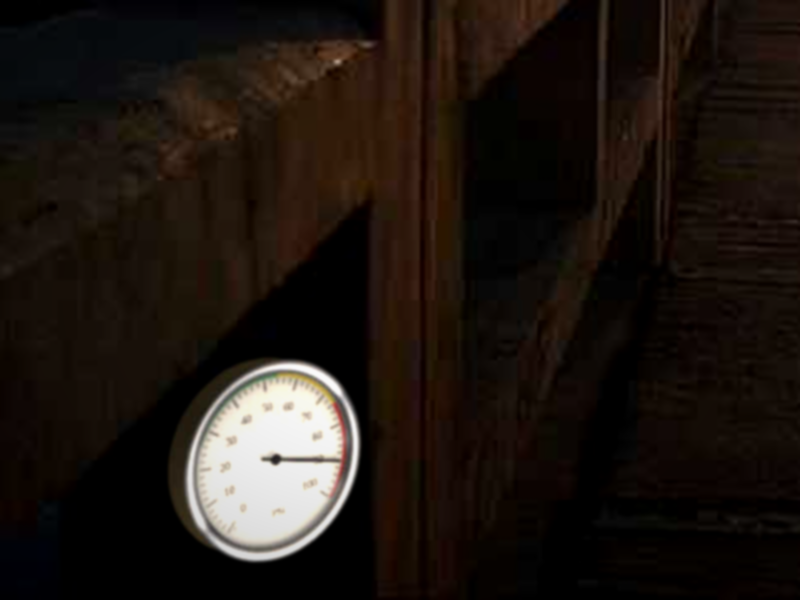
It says 90 psi
